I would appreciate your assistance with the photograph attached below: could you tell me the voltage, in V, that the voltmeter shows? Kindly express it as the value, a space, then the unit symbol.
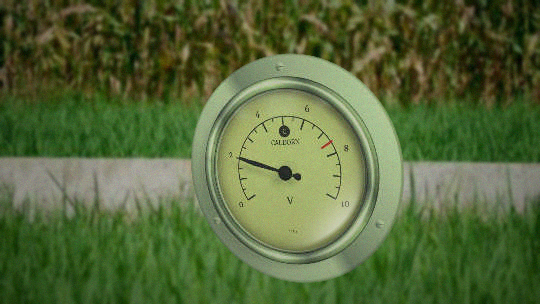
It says 2 V
